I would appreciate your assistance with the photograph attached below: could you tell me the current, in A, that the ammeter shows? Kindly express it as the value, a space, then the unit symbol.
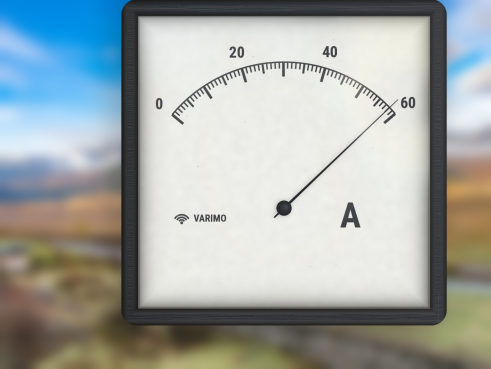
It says 58 A
